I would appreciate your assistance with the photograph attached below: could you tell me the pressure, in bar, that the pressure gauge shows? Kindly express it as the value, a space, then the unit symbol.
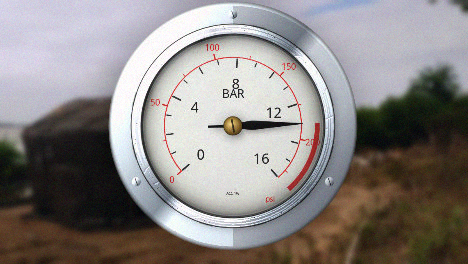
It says 13 bar
